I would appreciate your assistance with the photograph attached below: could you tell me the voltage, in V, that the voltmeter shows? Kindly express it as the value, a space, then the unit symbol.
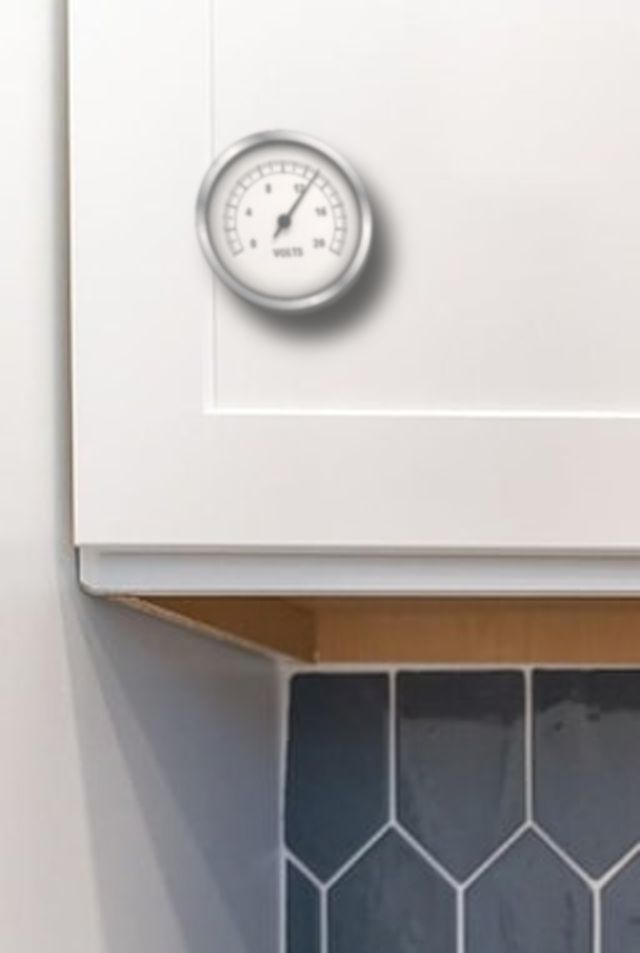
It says 13 V
